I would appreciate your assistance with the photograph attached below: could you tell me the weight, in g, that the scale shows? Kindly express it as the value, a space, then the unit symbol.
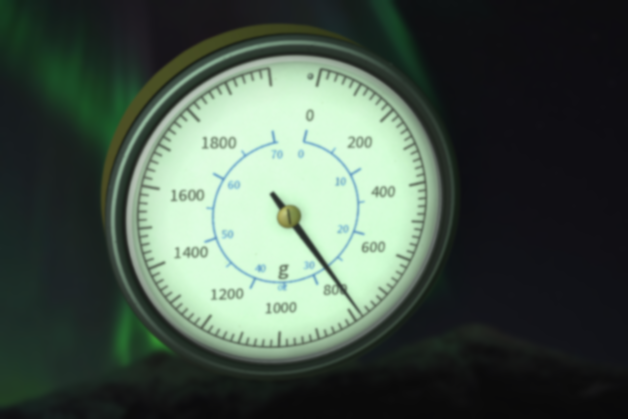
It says 780 g
